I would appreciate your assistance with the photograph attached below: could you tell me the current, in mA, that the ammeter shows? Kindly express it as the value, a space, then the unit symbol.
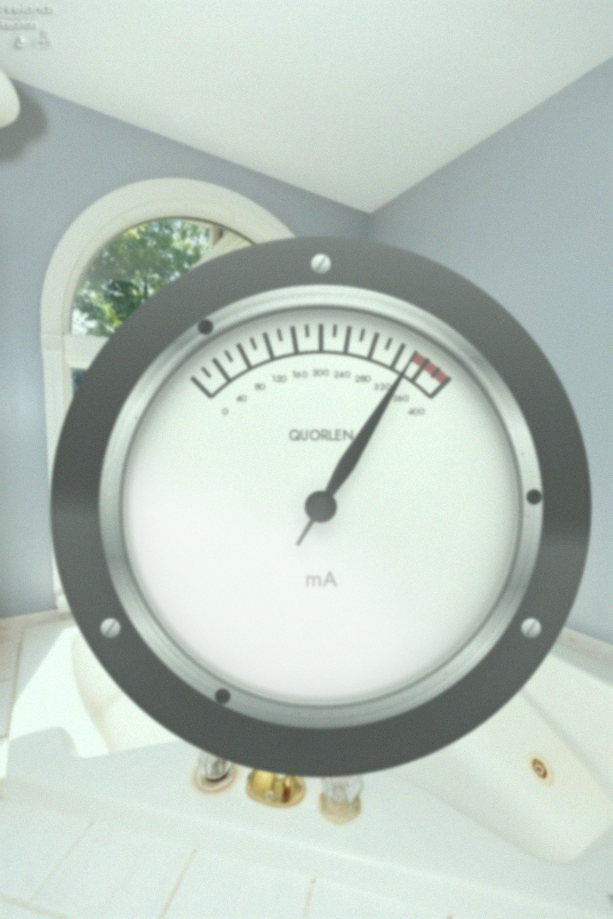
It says 340 mA
